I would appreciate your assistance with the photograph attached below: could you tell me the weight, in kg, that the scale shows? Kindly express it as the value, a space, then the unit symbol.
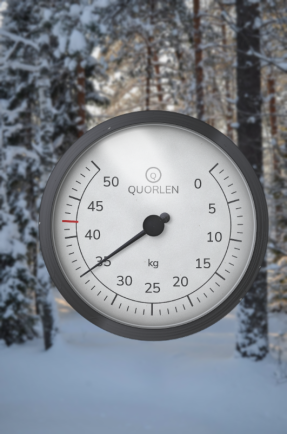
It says 35 kg
